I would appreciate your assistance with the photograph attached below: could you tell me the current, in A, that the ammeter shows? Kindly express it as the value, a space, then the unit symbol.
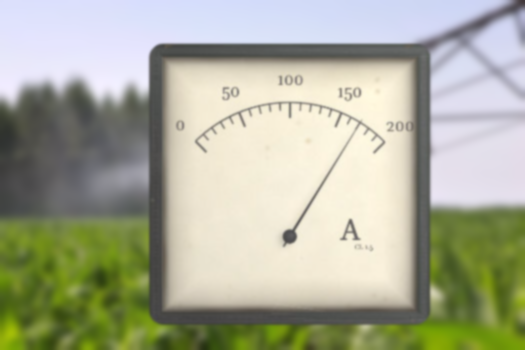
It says 170 A
